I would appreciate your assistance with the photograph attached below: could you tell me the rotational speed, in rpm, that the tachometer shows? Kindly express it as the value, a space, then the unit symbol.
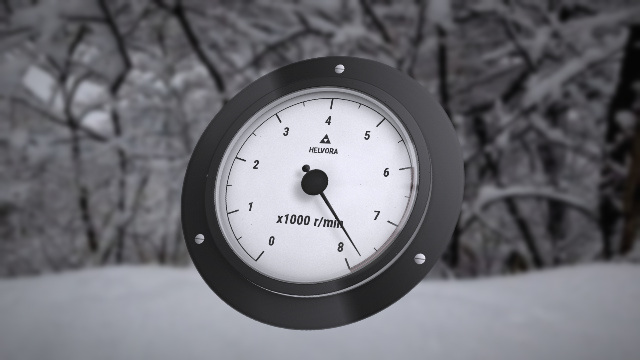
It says 7750 rpm
